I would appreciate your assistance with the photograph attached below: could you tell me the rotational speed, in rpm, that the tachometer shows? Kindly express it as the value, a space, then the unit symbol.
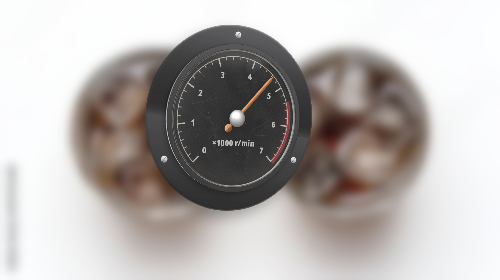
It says 4600 rpm
